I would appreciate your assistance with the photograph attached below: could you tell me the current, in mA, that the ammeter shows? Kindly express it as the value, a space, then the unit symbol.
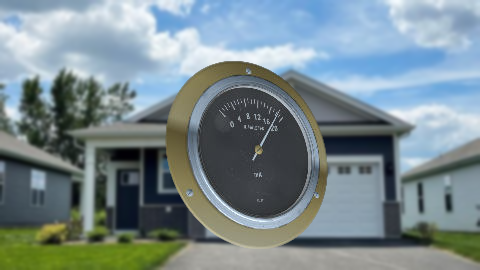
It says 18 mA
